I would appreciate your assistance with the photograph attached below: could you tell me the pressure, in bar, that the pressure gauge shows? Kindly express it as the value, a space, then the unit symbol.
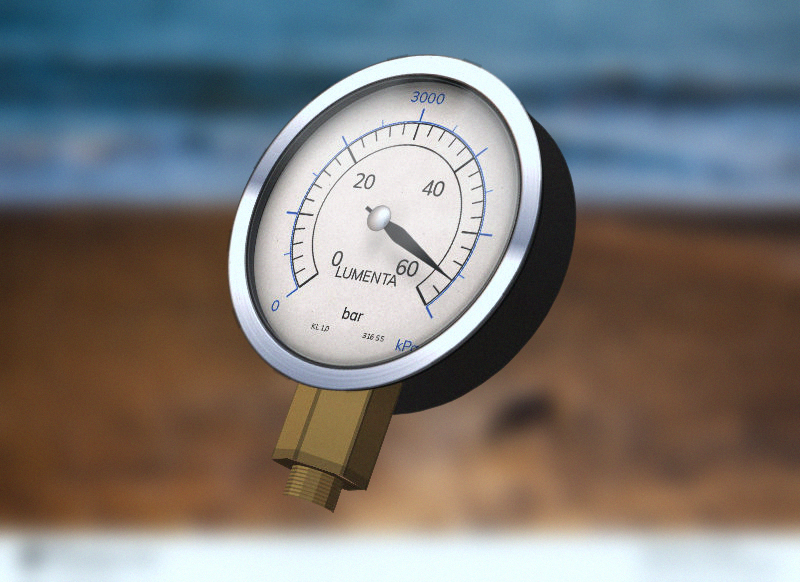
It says 56 bar
